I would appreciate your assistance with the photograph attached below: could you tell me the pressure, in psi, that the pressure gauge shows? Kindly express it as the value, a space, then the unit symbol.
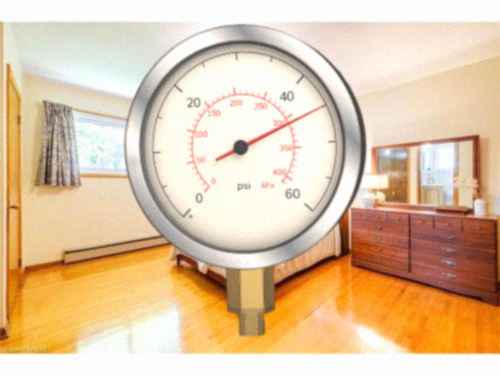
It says 45 psi
